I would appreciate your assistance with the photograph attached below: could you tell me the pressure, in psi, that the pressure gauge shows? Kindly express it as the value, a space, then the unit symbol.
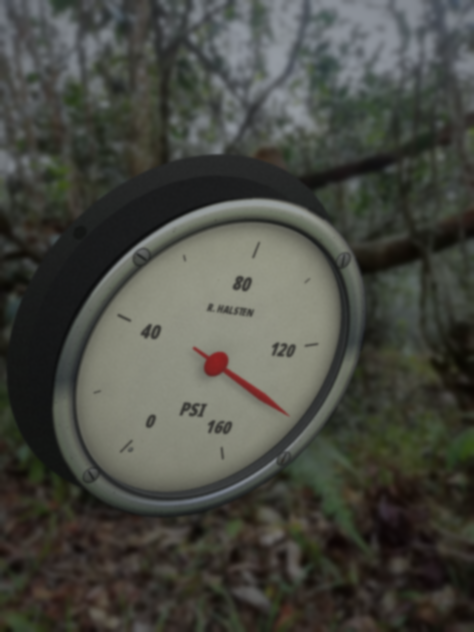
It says 140 psi
